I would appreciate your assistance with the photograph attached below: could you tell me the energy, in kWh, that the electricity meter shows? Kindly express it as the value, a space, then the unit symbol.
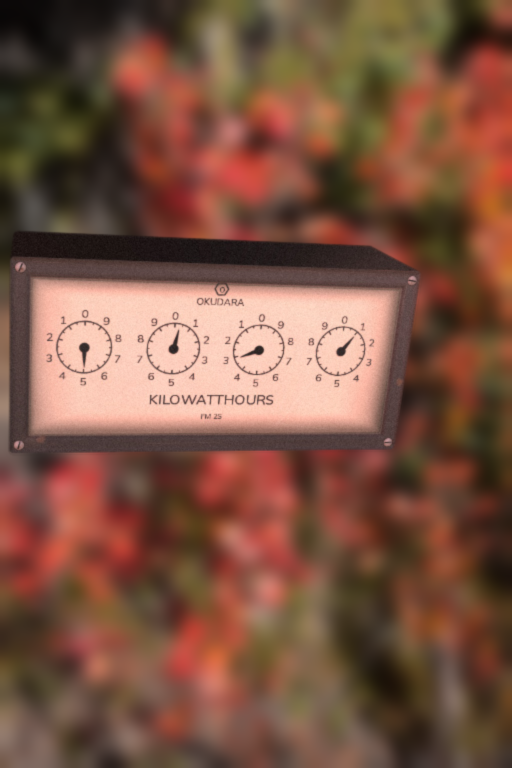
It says 5031 kWh
